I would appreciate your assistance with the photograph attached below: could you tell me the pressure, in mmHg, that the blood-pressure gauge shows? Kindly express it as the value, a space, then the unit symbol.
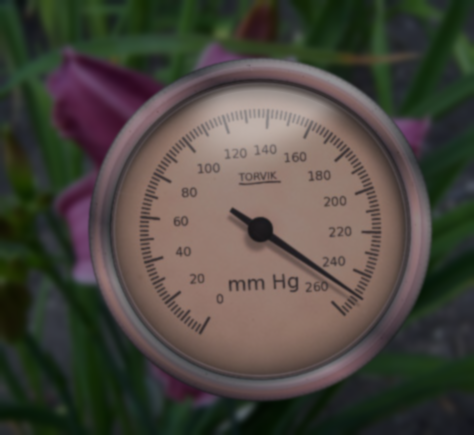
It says 250 mmHg
